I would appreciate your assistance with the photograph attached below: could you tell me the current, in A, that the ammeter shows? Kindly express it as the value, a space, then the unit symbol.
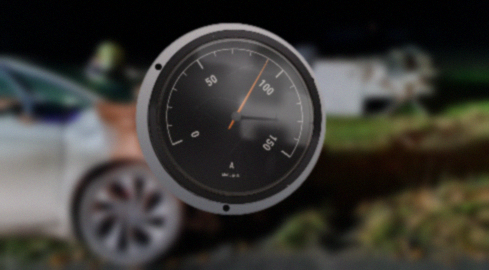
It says 90 A
